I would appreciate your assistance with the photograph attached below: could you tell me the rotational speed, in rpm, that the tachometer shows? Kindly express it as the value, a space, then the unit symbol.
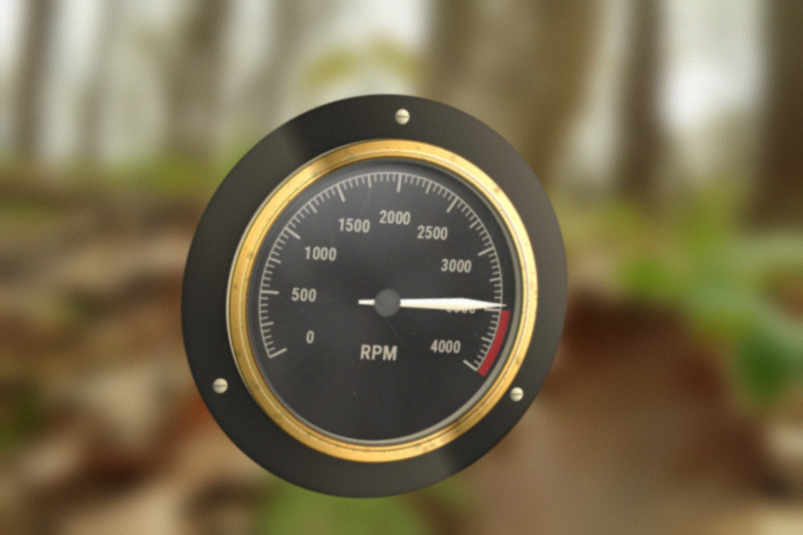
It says 3450 rpm
